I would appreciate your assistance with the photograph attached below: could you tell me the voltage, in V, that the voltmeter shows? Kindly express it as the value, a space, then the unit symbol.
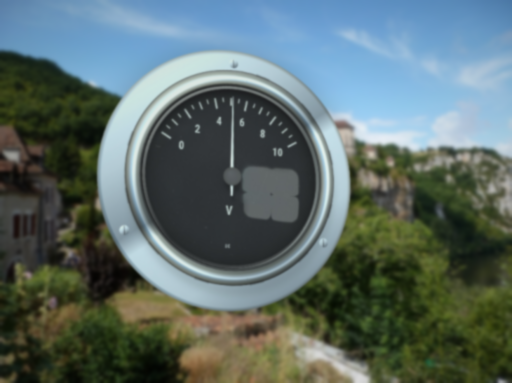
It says 5 V
